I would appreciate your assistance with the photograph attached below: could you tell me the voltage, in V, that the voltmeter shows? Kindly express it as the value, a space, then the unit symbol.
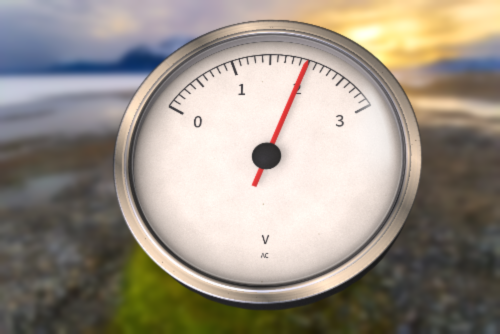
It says 2 V
